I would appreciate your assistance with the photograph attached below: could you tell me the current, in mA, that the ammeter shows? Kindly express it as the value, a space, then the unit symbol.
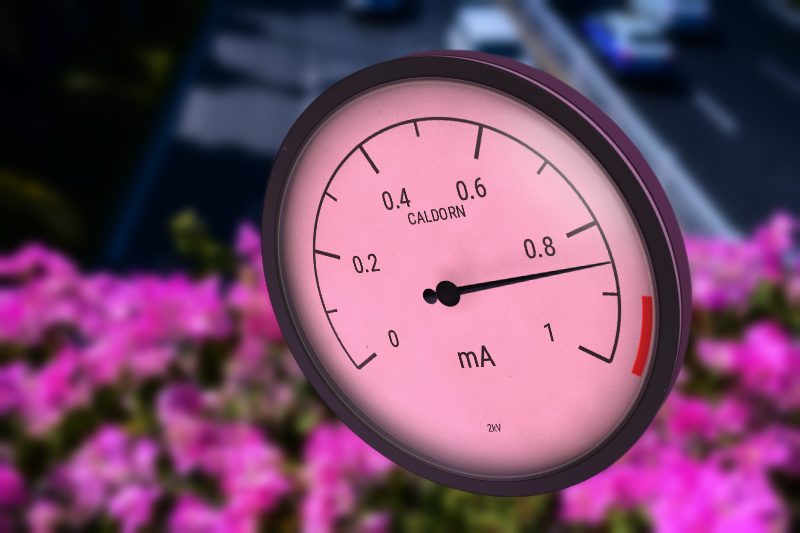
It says 0.85 mA
